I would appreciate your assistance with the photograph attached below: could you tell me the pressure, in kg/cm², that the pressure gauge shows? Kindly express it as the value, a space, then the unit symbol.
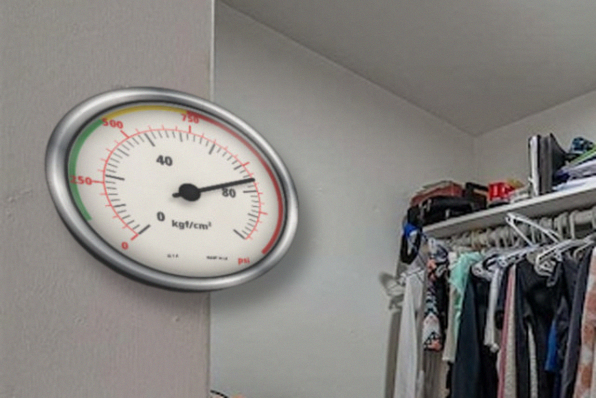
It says 76 kg/cm²
